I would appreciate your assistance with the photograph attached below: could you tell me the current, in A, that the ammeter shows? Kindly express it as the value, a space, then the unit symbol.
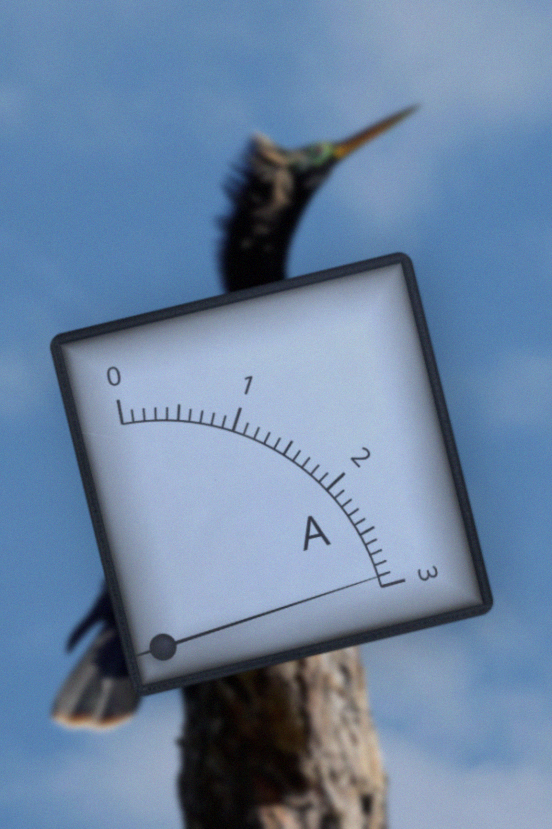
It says 2.9 A
